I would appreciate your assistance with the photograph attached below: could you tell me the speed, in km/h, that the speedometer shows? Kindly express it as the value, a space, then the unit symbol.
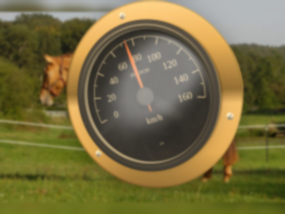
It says 75 km/h
